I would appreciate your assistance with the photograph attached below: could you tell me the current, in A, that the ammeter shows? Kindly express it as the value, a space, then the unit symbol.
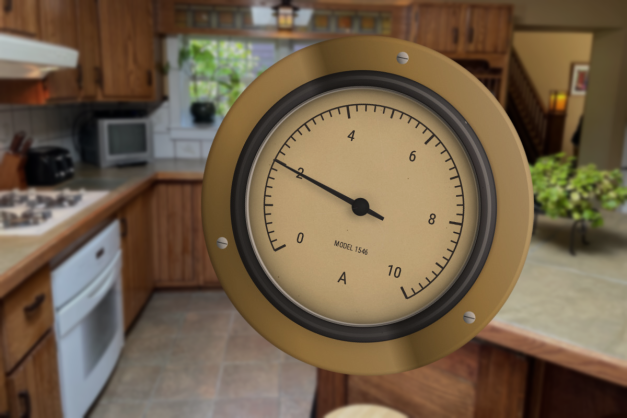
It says 2 A
